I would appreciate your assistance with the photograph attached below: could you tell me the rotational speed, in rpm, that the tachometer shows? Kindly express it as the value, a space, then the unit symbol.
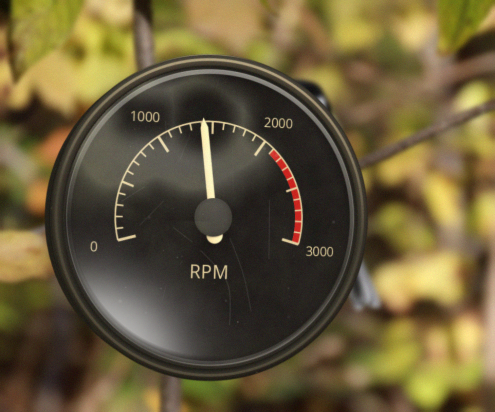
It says 1400 rpm
